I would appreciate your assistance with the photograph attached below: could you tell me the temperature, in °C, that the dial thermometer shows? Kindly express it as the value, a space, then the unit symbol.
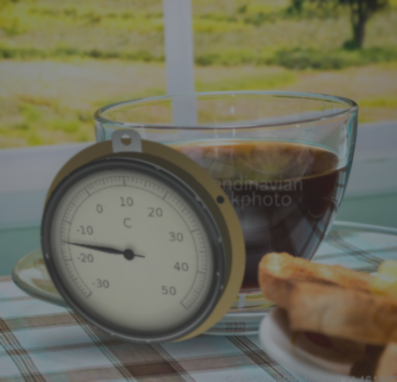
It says -15 °C
